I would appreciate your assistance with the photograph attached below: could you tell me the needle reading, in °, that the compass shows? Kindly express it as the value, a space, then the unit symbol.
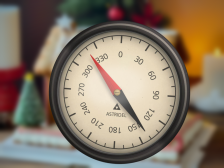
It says 320 °
